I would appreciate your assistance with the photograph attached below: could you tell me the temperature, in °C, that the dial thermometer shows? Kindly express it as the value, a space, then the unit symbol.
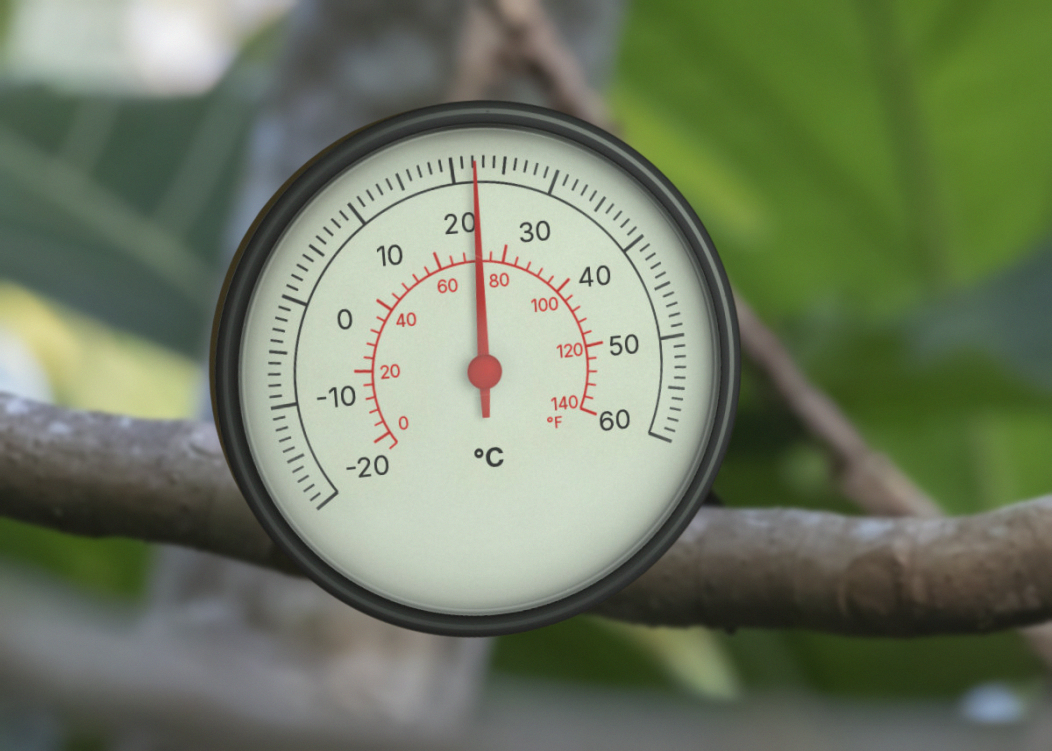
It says 22 °C
